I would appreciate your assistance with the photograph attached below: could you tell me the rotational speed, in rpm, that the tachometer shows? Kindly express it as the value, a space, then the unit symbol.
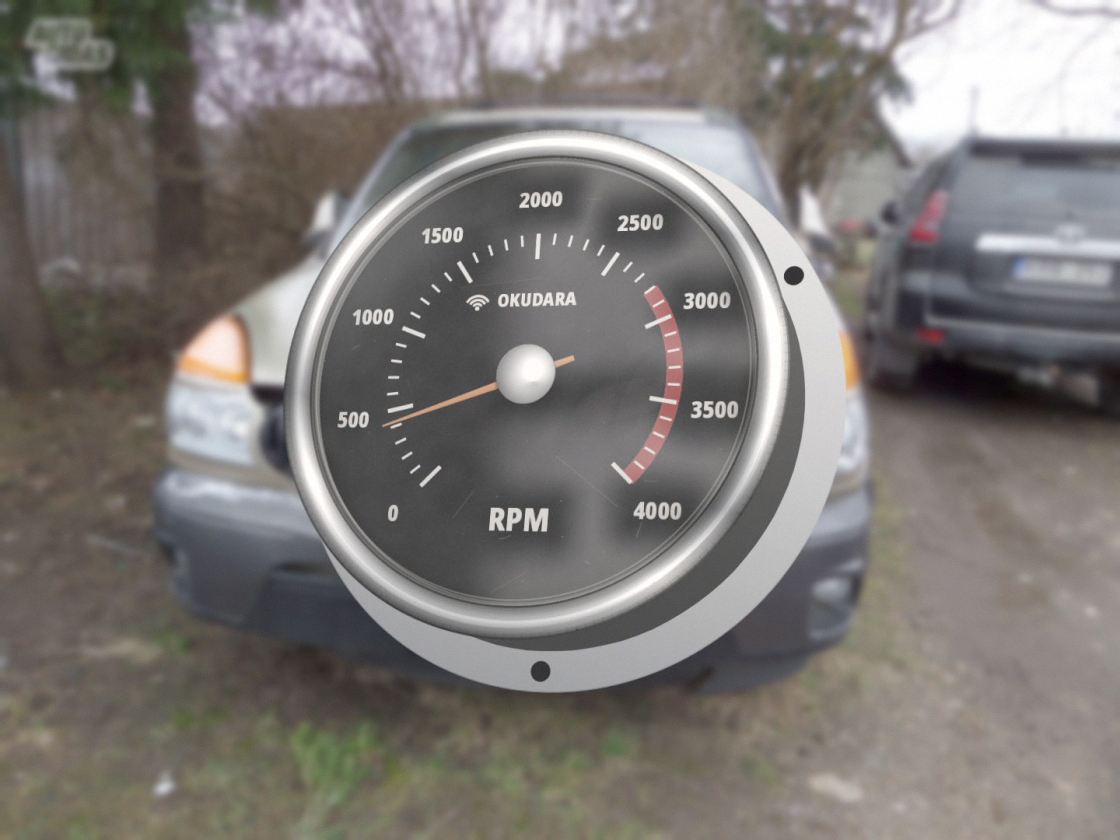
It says 400 rpm
